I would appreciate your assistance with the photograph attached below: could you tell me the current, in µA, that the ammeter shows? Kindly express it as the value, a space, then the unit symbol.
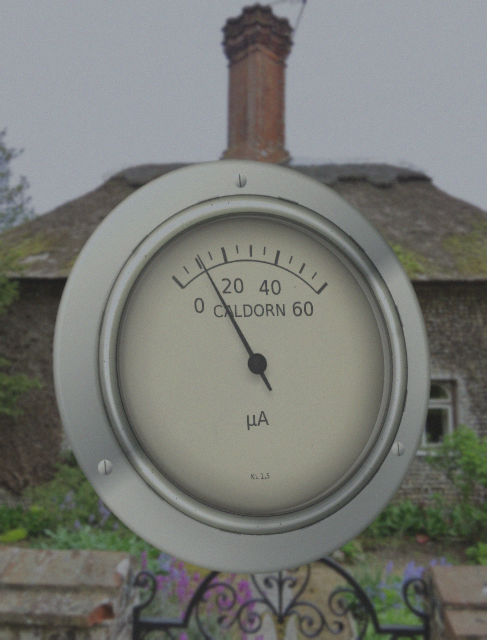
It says 10 µA
